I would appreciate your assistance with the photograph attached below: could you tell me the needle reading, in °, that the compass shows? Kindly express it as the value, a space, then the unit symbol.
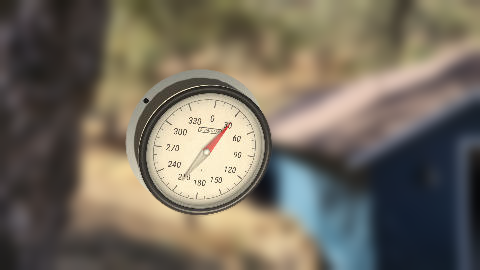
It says 30 °
